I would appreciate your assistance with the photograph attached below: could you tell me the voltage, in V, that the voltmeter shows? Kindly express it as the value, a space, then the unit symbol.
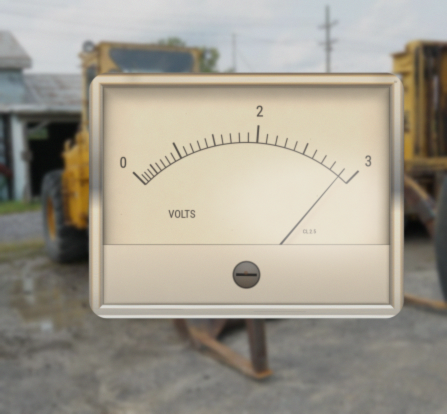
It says 2.9 V
